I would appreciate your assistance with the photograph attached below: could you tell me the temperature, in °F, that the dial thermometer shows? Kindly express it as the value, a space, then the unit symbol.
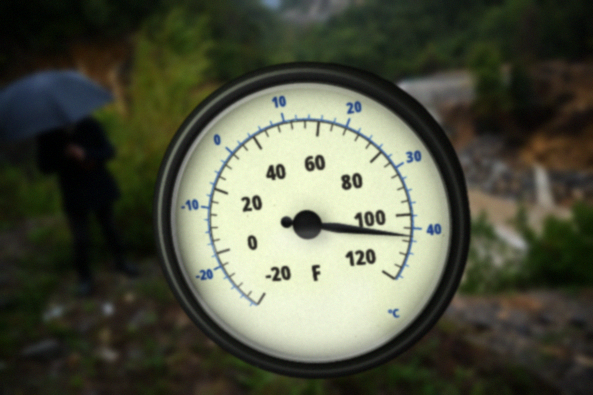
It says 106 °F
